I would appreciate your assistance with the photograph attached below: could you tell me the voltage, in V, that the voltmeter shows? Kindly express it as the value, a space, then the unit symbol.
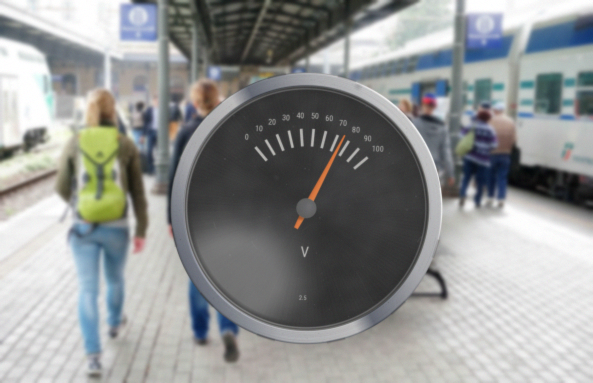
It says 75 V
